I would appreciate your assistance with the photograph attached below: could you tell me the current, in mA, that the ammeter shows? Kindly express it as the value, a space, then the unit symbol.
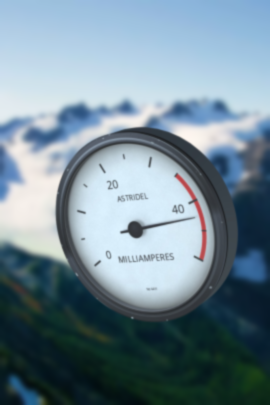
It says 42.5 mA
